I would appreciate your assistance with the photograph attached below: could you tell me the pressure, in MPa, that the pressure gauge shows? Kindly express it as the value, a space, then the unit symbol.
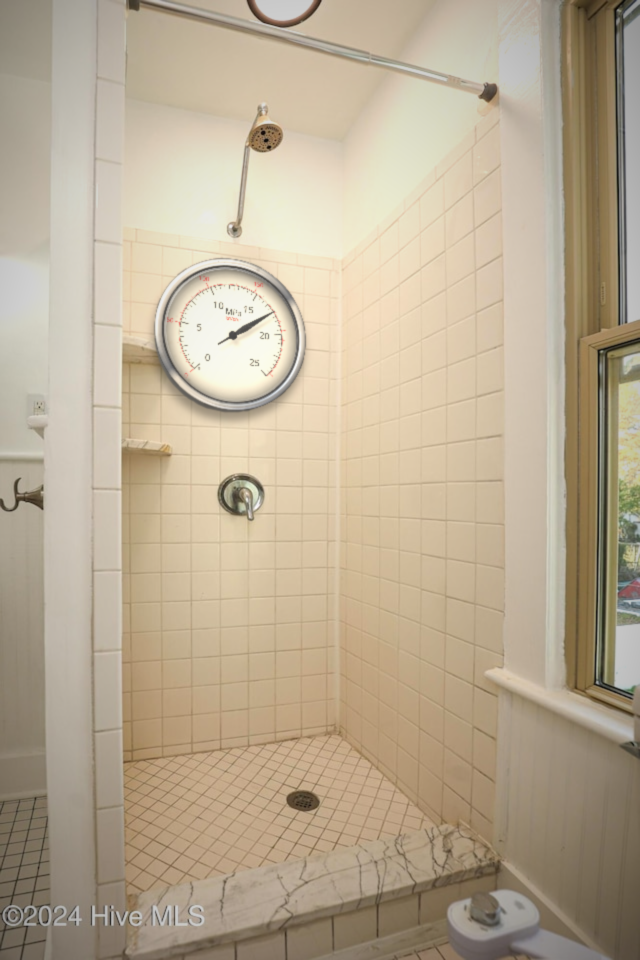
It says 17.5 MPa
